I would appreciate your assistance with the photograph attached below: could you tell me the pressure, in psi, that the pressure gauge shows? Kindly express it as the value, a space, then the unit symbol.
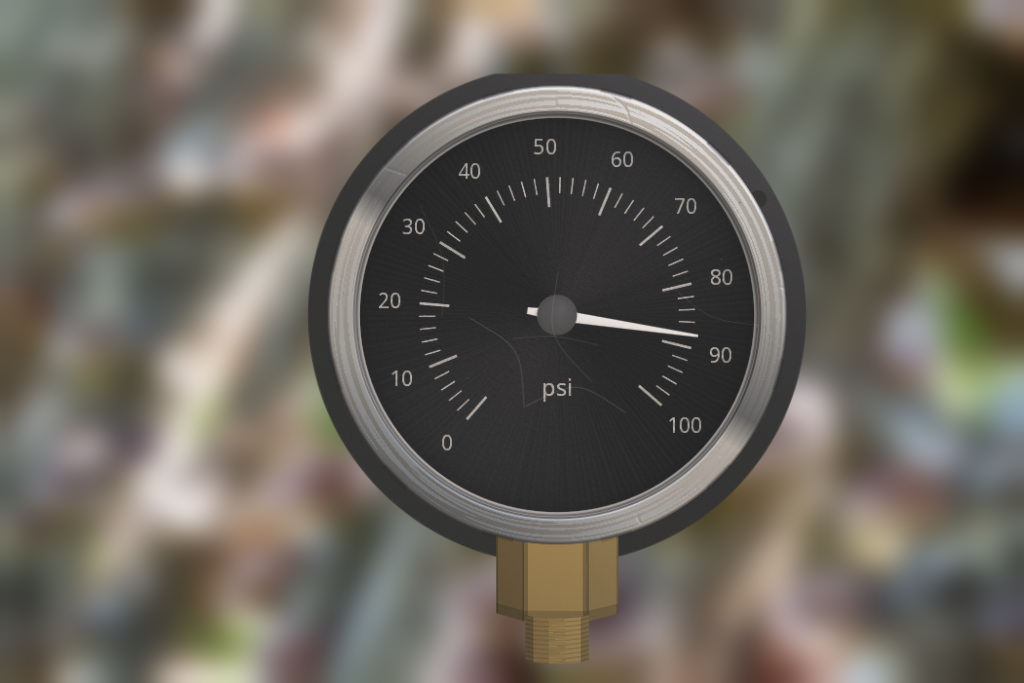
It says 88 psi
